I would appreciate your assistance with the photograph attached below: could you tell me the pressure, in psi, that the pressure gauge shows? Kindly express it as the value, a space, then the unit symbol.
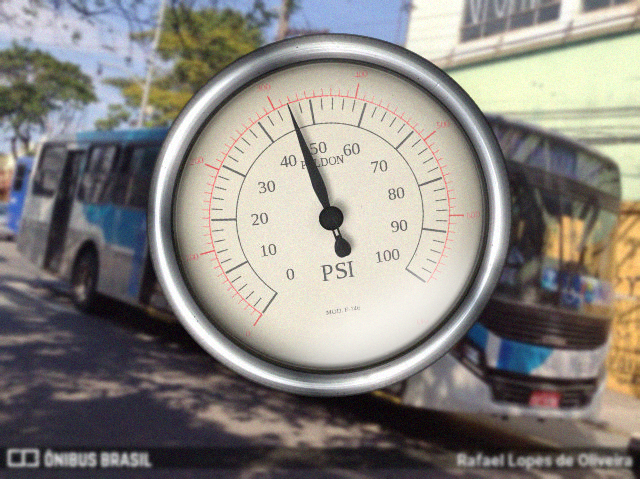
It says 46 psi
